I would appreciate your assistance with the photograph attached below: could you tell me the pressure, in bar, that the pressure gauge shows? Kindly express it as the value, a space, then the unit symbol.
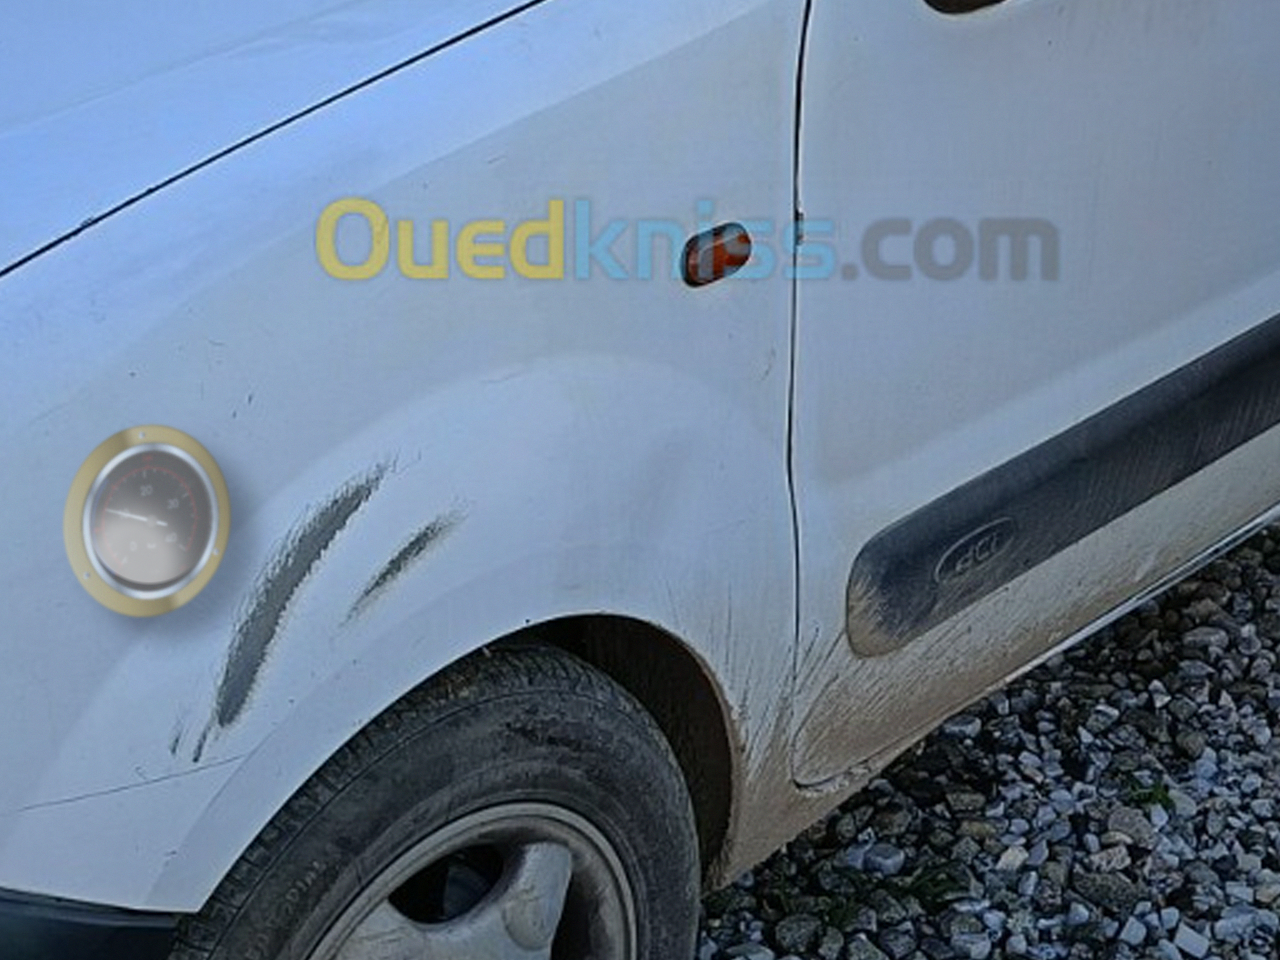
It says 10 bar
